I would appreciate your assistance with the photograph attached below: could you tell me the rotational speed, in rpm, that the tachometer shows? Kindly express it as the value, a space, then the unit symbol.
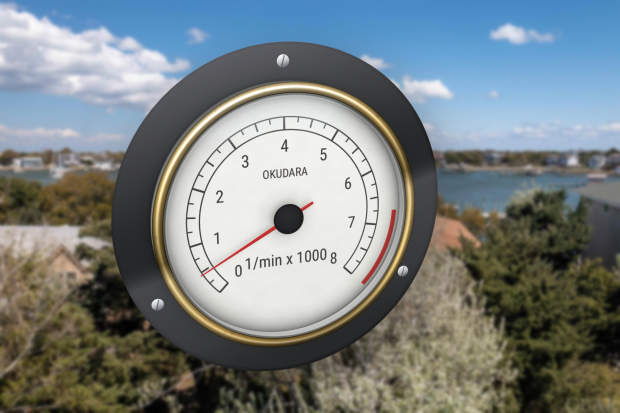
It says 500 rpm
